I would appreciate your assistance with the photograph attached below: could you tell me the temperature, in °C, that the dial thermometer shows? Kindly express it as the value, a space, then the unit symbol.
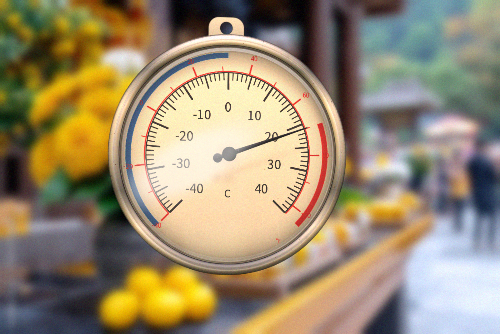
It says 21 °C
